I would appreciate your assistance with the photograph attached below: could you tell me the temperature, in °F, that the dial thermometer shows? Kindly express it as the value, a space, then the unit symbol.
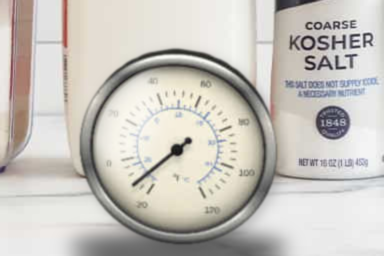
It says -12 °F
